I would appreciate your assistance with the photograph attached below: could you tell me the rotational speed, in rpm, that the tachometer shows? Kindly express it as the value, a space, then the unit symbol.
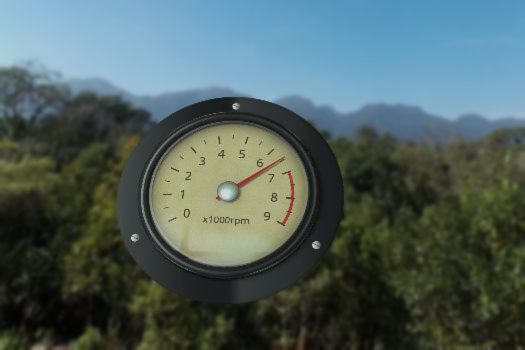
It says 6500 rpm
